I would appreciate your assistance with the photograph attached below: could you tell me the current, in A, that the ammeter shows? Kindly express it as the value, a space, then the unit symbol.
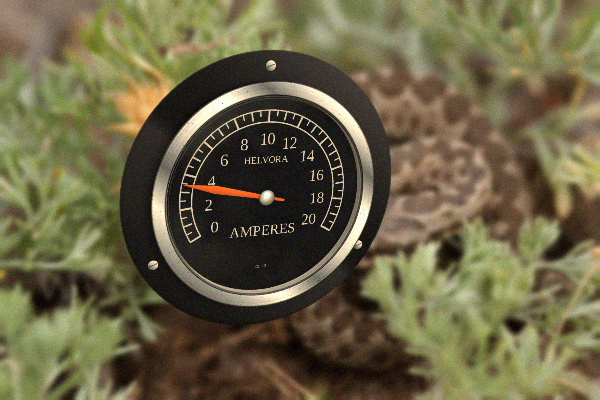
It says 3.5 A
